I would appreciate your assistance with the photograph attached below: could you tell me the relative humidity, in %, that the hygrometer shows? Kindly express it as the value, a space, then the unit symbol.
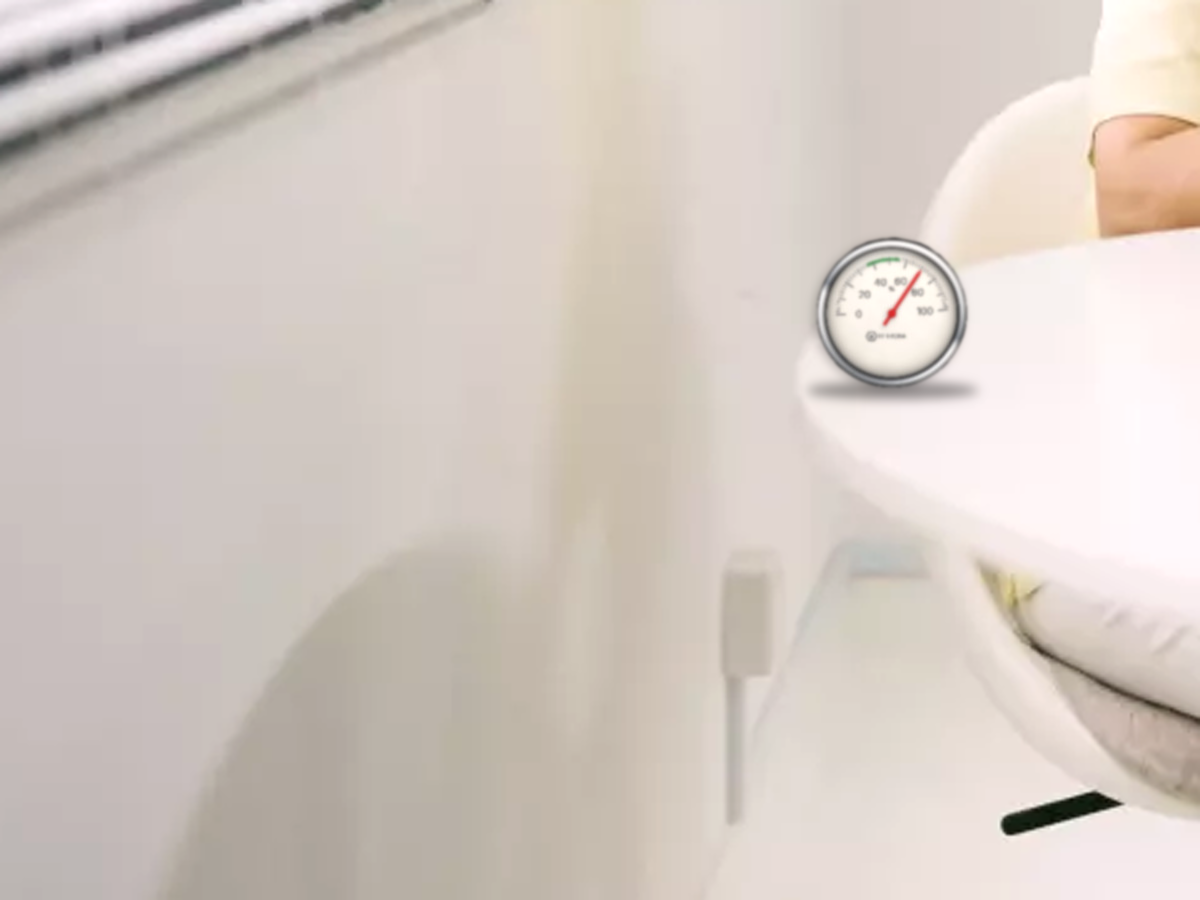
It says 70 %
